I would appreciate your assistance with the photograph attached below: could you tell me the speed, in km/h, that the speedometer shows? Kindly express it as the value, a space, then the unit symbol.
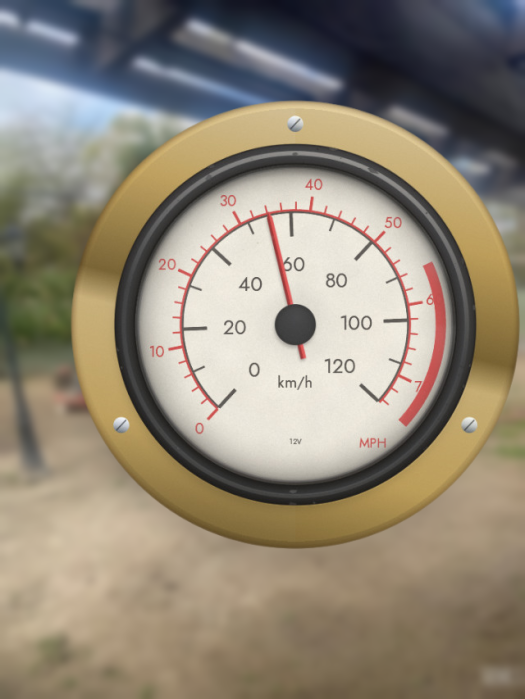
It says 55 km/h
